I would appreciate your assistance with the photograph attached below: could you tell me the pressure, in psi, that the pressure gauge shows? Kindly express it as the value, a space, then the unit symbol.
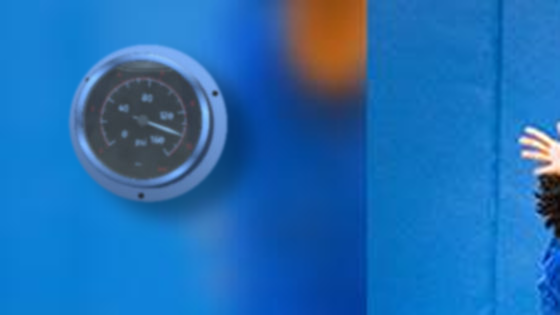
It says 140 psi
